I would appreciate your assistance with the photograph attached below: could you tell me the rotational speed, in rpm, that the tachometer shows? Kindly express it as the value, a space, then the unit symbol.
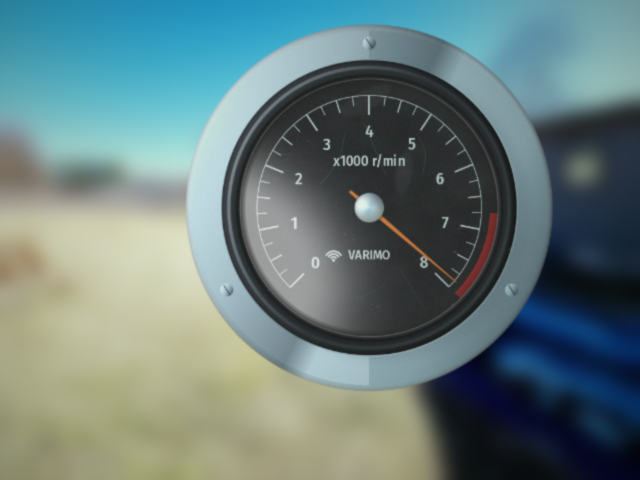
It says 7875 rpm
